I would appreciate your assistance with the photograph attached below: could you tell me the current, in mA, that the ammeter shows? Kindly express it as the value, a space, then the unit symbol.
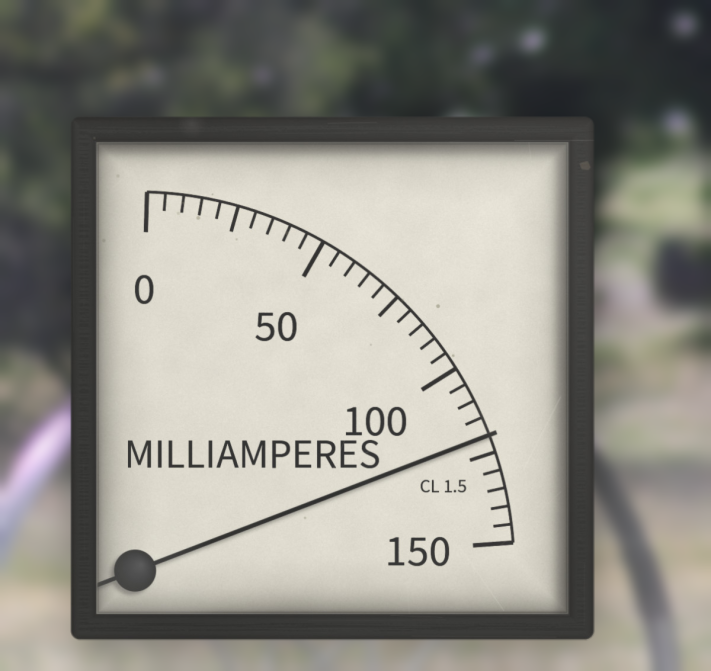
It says 120 mA
